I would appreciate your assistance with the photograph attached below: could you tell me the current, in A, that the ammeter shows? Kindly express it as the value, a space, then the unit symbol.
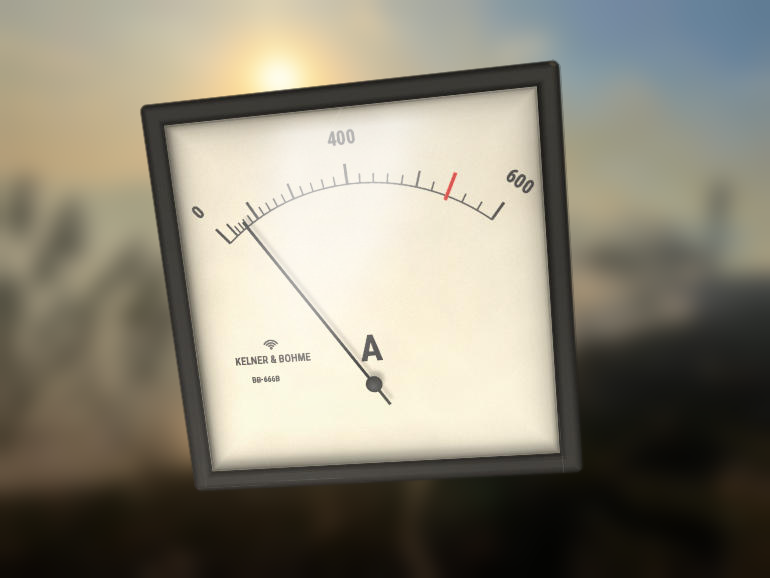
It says 160 A
